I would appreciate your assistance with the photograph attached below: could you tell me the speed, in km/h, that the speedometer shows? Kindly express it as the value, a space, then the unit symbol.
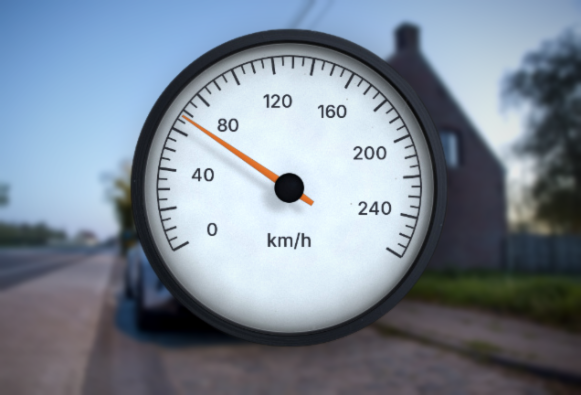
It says 67.5 km/h
